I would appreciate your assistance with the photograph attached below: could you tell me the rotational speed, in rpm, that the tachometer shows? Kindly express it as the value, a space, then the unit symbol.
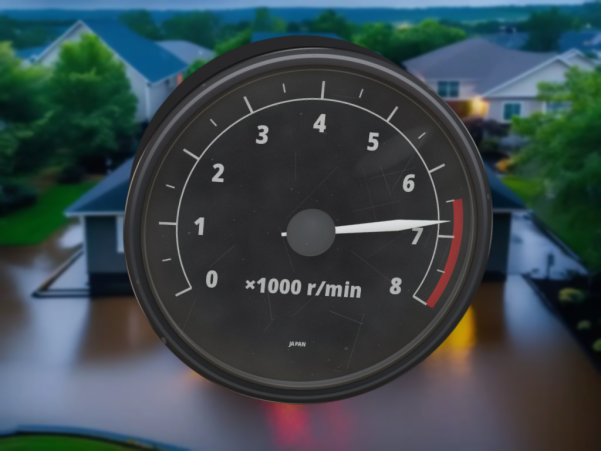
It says 6750 rpm
